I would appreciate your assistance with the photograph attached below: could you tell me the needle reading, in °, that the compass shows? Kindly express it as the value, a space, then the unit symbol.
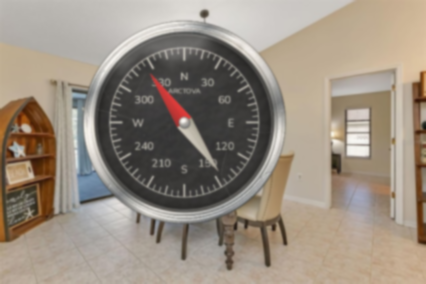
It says 325 °
